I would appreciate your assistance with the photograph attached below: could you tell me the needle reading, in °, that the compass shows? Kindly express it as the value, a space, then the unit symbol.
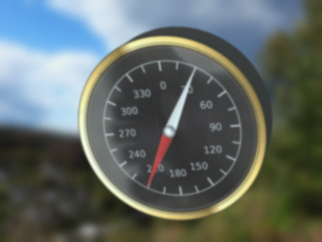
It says 210 °
